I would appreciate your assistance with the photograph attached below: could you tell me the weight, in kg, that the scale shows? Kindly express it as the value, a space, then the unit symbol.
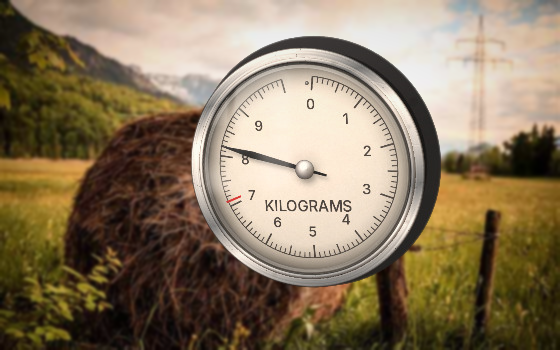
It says 8.2 kg
